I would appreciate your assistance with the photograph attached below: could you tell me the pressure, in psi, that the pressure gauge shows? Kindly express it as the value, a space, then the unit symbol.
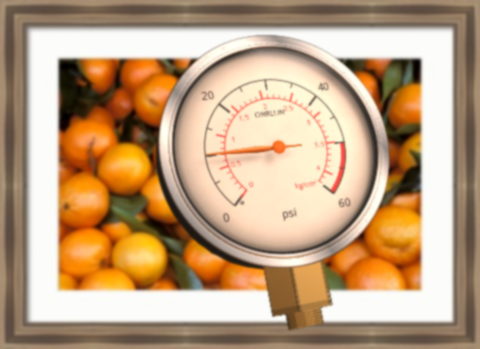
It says 10 psi
